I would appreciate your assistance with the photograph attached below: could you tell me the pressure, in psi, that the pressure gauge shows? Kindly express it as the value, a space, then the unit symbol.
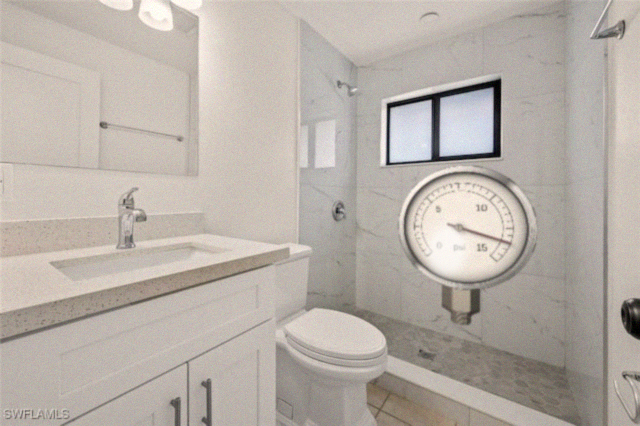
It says 13.5 psi
